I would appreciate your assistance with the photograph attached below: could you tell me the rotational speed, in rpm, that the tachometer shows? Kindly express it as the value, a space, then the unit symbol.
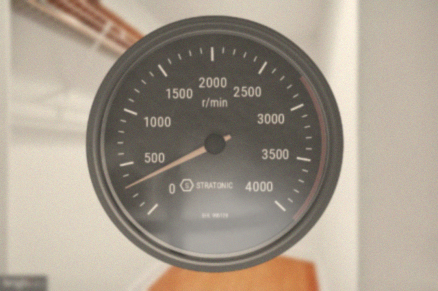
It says 300 rpm
